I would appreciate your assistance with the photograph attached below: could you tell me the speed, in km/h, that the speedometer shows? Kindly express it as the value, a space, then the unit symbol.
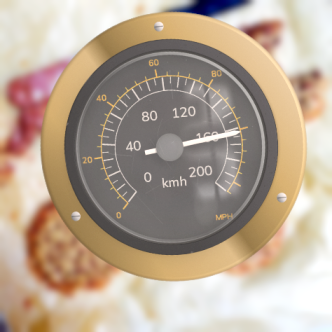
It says 162.5 km/h
